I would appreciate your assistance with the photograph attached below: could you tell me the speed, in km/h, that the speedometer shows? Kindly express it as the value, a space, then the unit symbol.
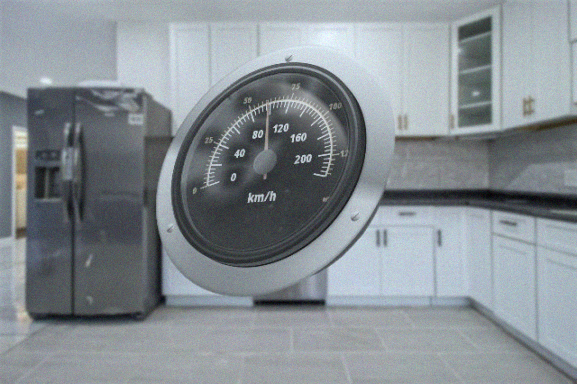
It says 100 km/h
